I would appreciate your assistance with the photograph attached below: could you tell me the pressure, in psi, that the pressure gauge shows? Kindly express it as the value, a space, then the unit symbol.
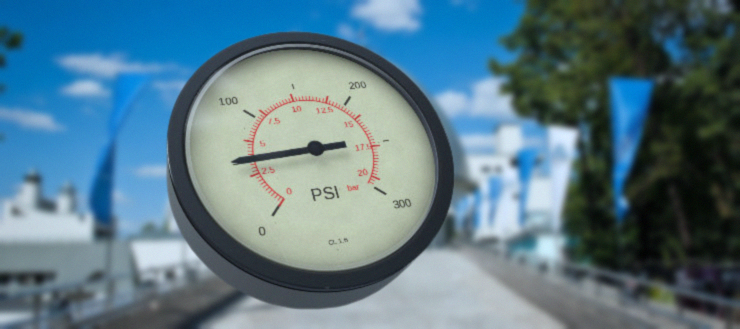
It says 50 psi
